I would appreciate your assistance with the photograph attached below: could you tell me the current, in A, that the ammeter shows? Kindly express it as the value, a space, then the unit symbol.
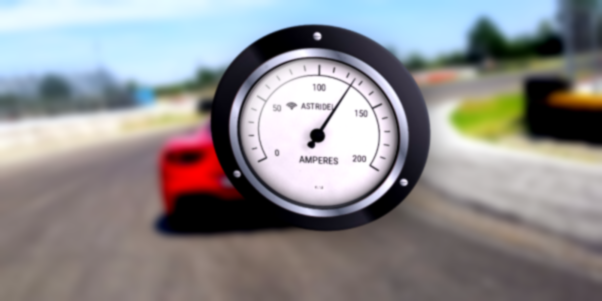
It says 125 A
